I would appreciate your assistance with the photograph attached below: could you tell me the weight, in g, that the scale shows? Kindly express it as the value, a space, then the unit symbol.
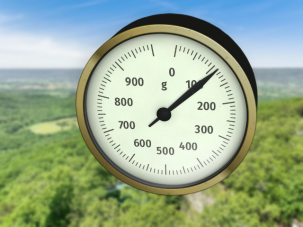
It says 110 g
